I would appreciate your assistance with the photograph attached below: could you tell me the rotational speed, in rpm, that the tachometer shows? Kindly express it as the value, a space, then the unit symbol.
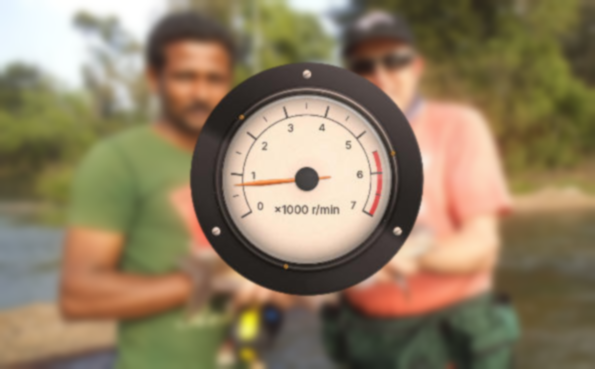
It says 750 rpm
